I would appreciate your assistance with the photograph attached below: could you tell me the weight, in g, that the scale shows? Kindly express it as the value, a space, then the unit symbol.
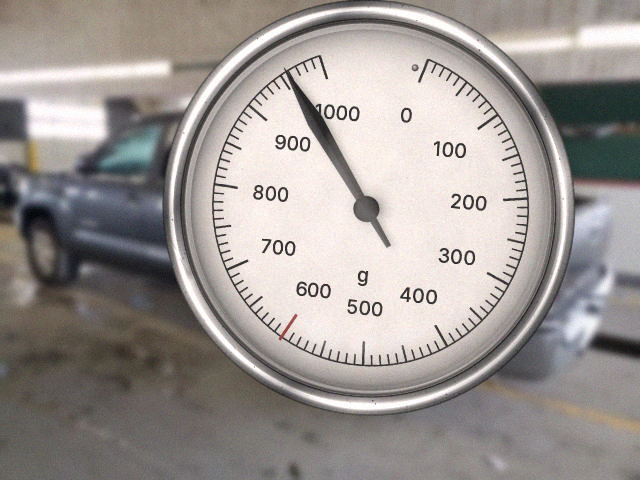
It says 960 g
